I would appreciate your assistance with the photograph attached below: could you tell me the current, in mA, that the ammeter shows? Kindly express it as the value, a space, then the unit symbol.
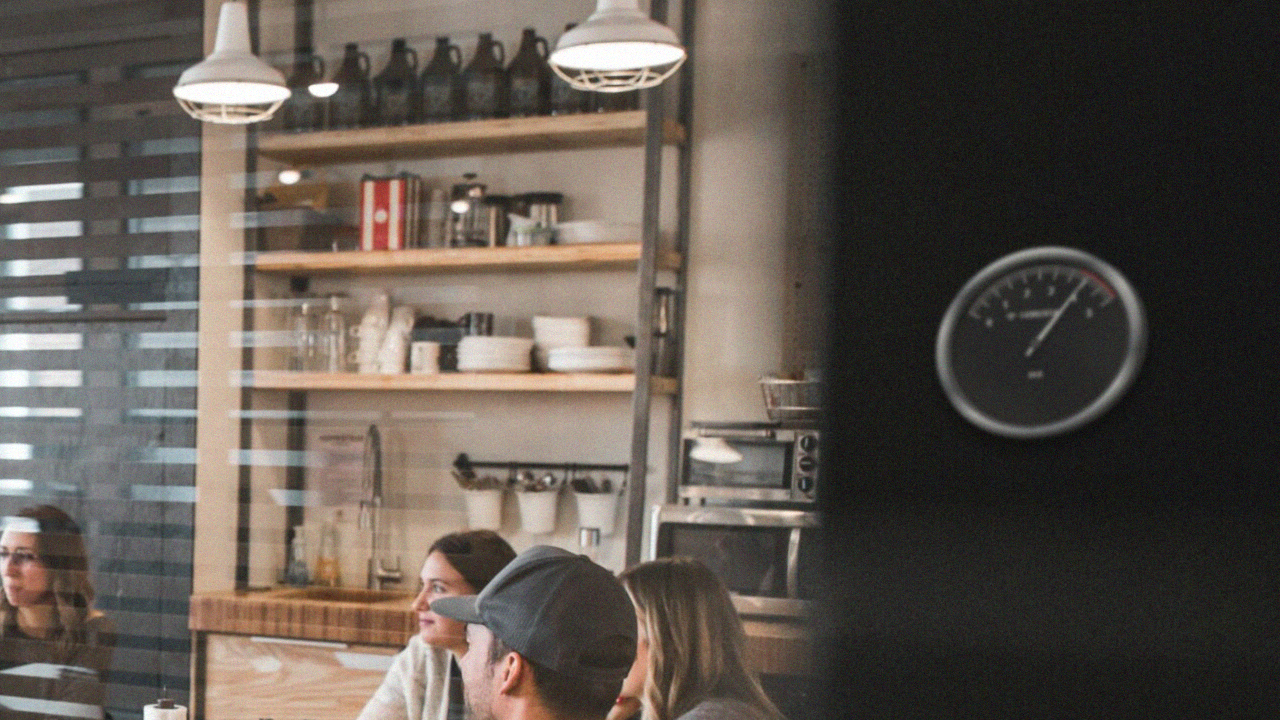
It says 4 mA
